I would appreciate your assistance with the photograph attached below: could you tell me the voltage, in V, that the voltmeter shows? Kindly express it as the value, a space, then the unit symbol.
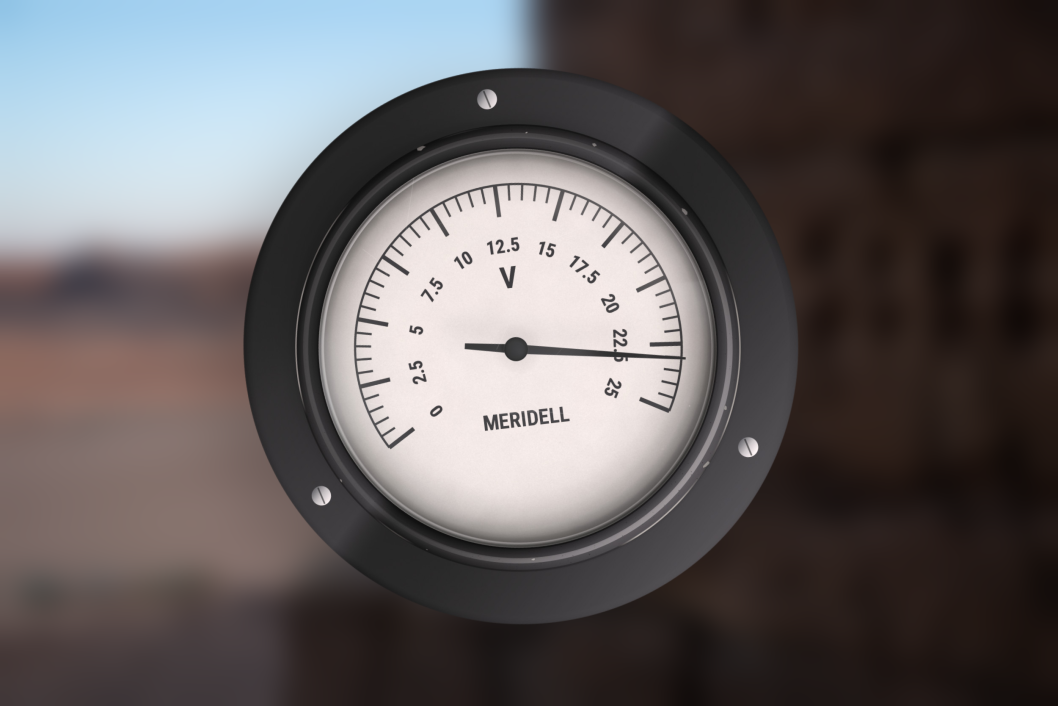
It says 23 V
